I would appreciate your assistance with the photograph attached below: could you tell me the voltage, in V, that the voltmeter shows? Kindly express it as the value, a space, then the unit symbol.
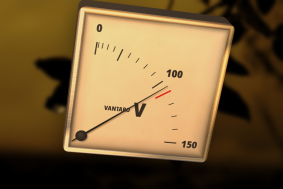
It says 105 V
